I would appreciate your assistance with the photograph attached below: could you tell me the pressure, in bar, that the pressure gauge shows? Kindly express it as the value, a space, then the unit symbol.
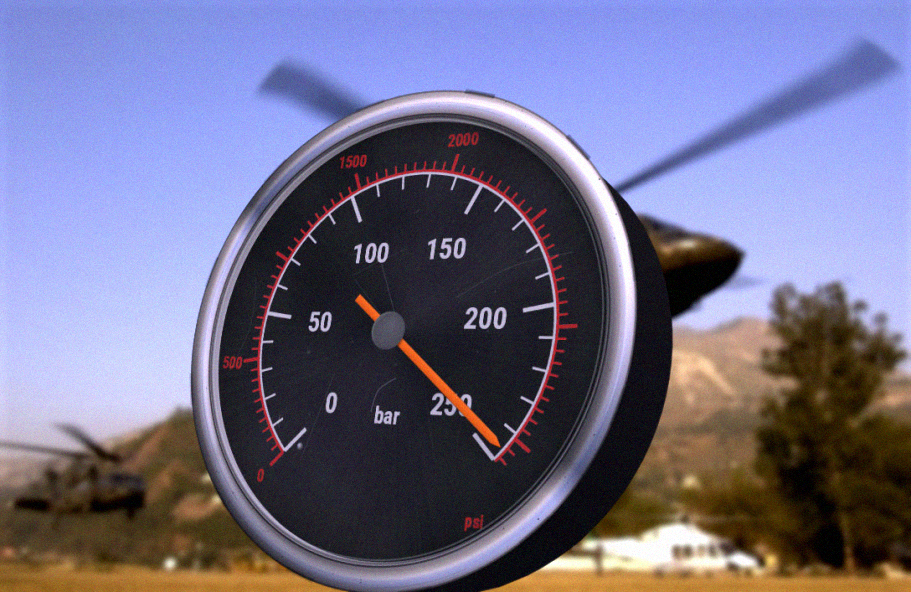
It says 245 bar
